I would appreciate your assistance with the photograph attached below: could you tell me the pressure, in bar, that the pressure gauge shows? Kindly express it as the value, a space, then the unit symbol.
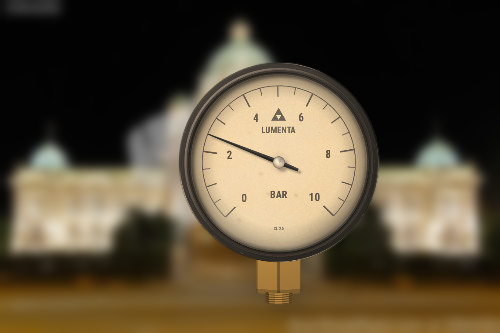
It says 2.5 bar
